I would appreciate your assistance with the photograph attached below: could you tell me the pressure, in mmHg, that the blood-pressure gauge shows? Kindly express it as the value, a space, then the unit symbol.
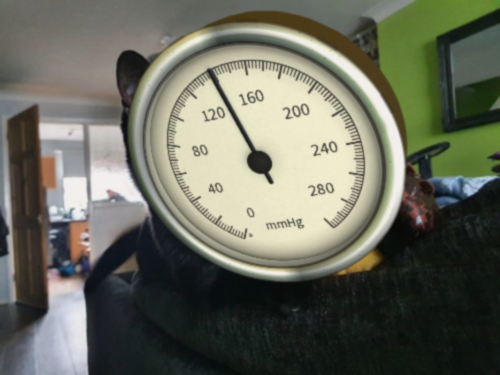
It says 140 mmHg
